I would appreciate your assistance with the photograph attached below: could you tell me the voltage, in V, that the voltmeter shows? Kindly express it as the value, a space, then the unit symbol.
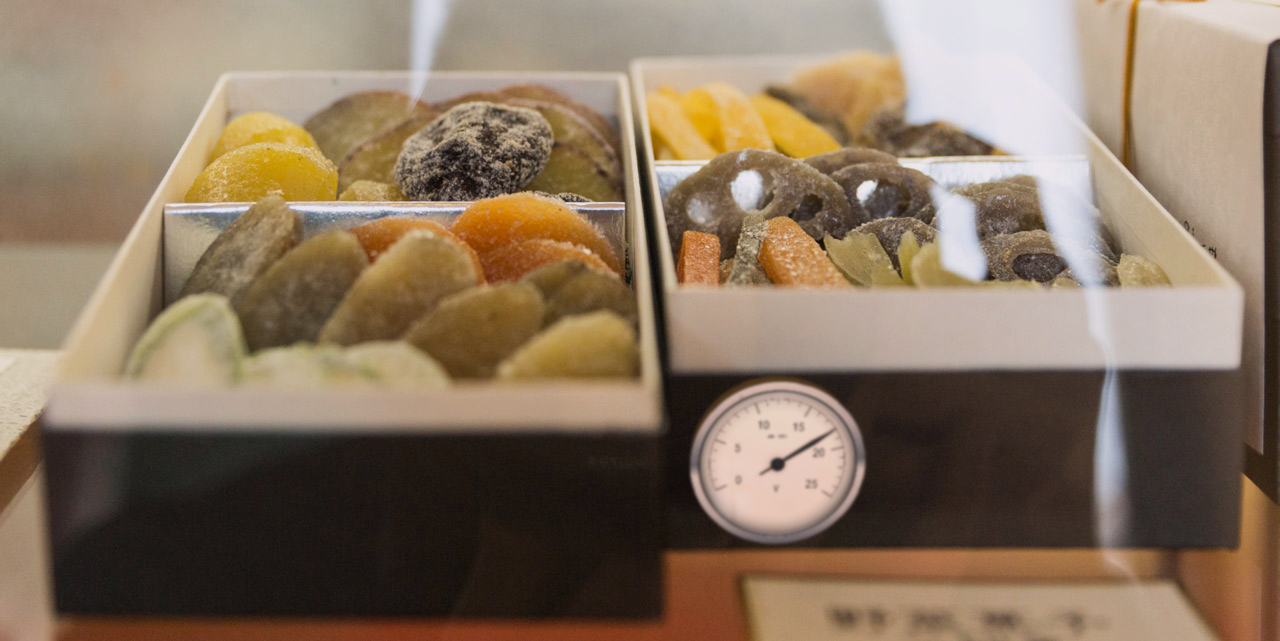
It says 18 V
